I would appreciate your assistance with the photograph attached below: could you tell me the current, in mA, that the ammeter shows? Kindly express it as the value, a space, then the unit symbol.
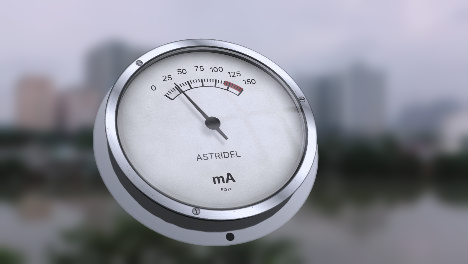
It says 25 mA
